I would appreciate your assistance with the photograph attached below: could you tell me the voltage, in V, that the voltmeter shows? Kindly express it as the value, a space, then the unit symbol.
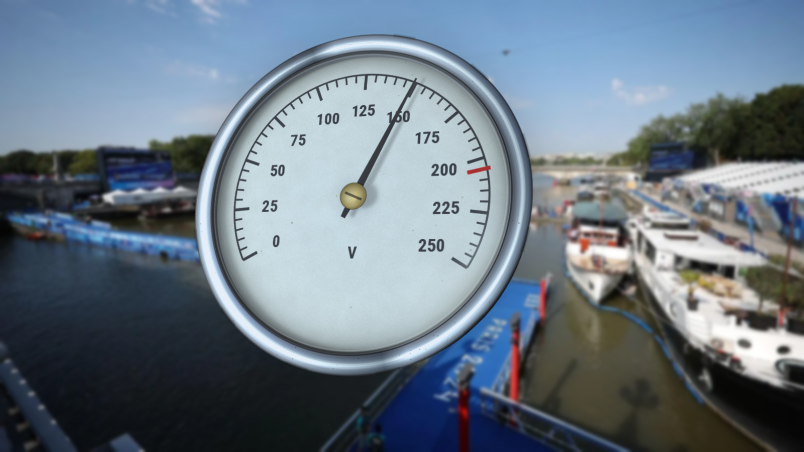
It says 150 V
